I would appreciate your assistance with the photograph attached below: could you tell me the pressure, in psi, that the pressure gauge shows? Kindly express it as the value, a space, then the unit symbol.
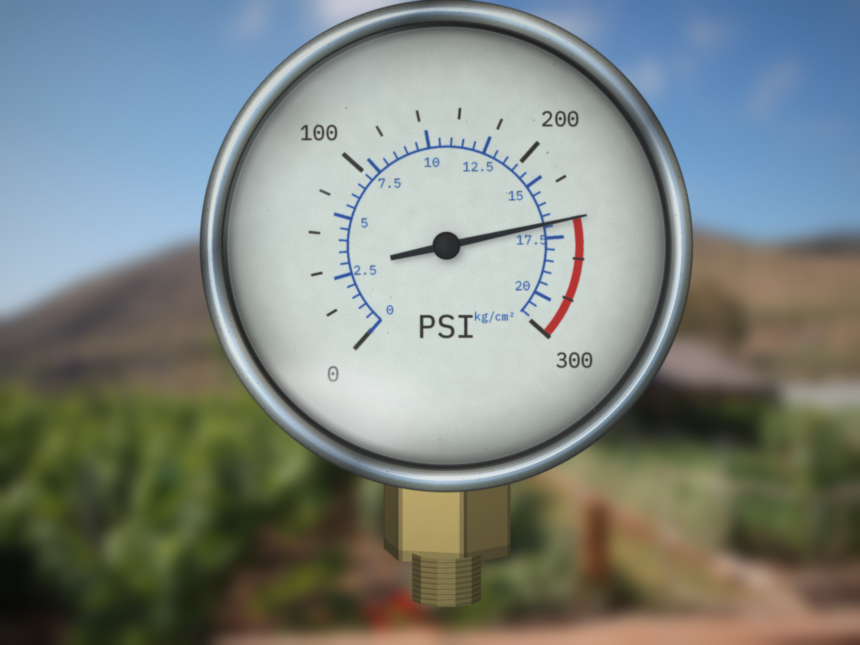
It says 240 psi
